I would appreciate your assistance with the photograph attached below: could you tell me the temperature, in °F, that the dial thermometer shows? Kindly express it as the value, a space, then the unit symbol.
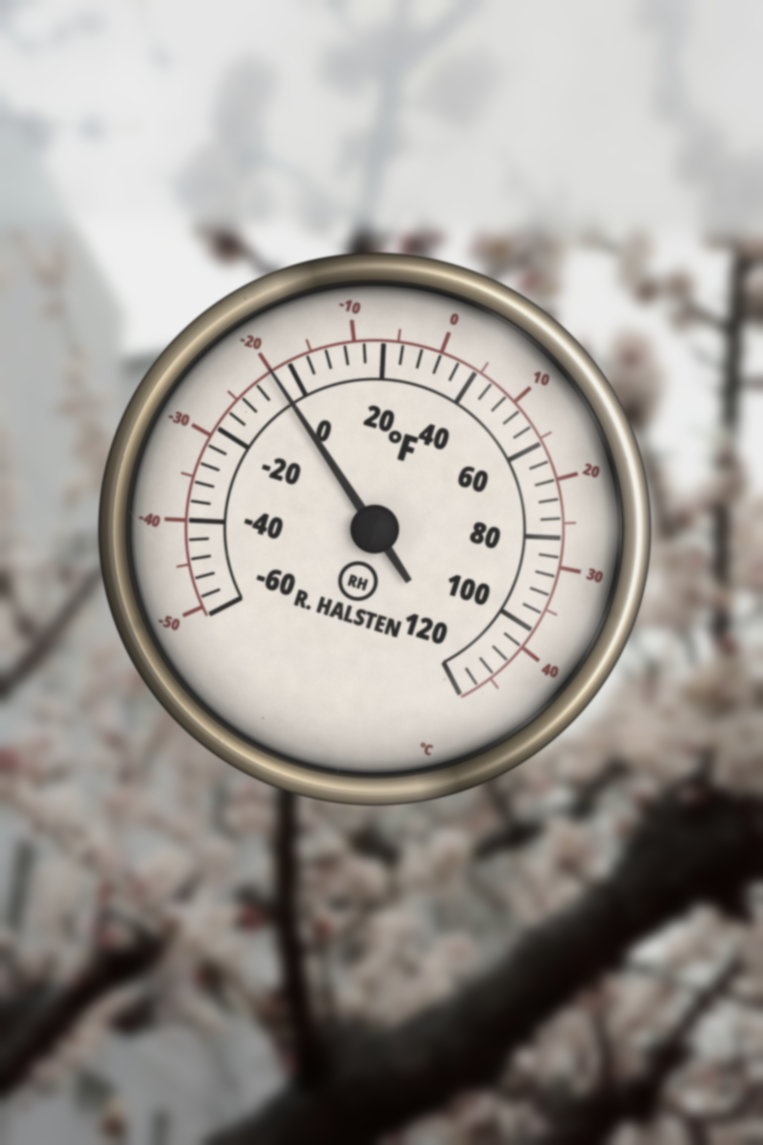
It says -4 °F
